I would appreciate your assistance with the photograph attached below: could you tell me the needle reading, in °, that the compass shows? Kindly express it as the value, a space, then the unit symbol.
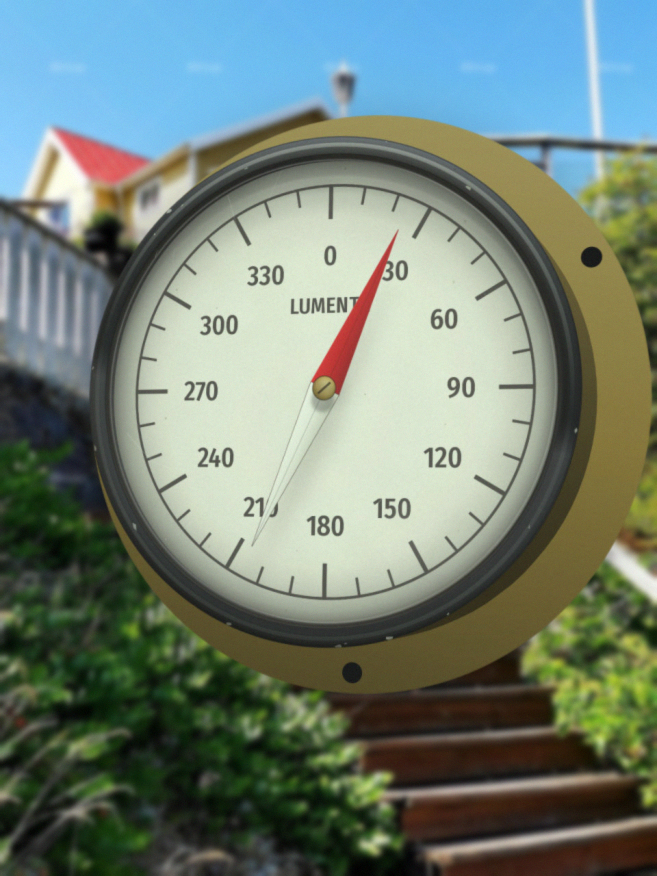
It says 25 °
